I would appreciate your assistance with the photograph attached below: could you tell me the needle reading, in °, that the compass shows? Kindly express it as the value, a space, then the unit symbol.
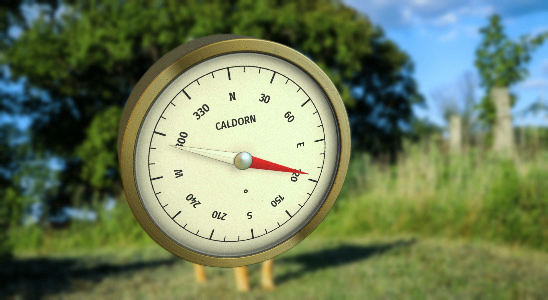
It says 115 °
